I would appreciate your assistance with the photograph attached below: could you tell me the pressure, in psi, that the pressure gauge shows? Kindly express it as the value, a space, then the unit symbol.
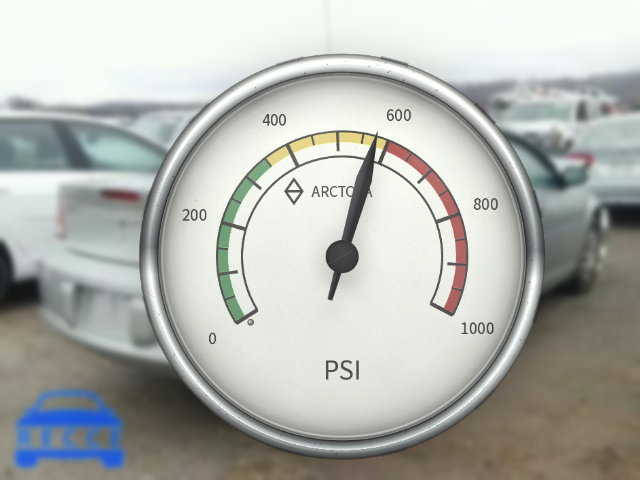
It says 575 psi
